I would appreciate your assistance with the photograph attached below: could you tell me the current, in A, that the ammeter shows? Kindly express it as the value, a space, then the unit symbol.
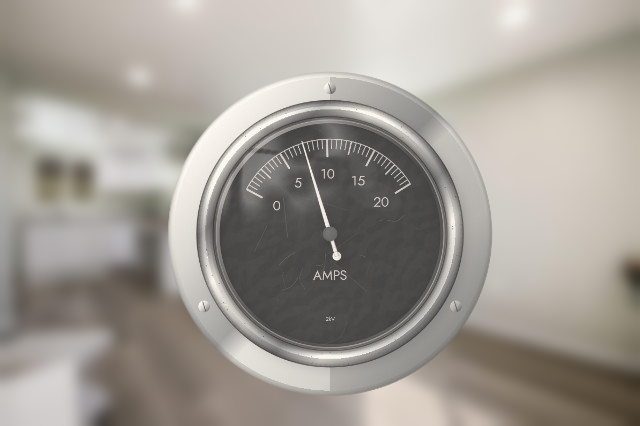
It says 7.5 A
